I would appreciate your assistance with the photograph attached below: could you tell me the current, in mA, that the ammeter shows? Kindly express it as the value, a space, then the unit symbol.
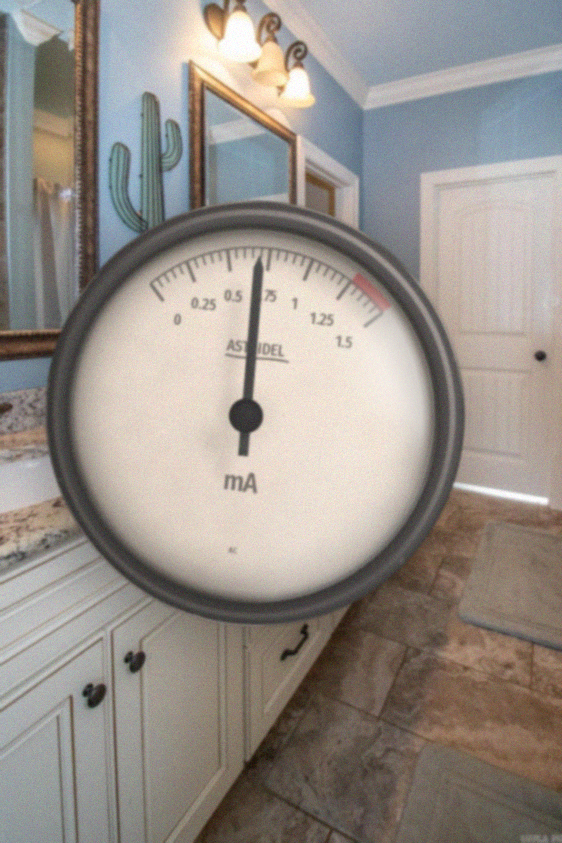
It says 0.7 mA
